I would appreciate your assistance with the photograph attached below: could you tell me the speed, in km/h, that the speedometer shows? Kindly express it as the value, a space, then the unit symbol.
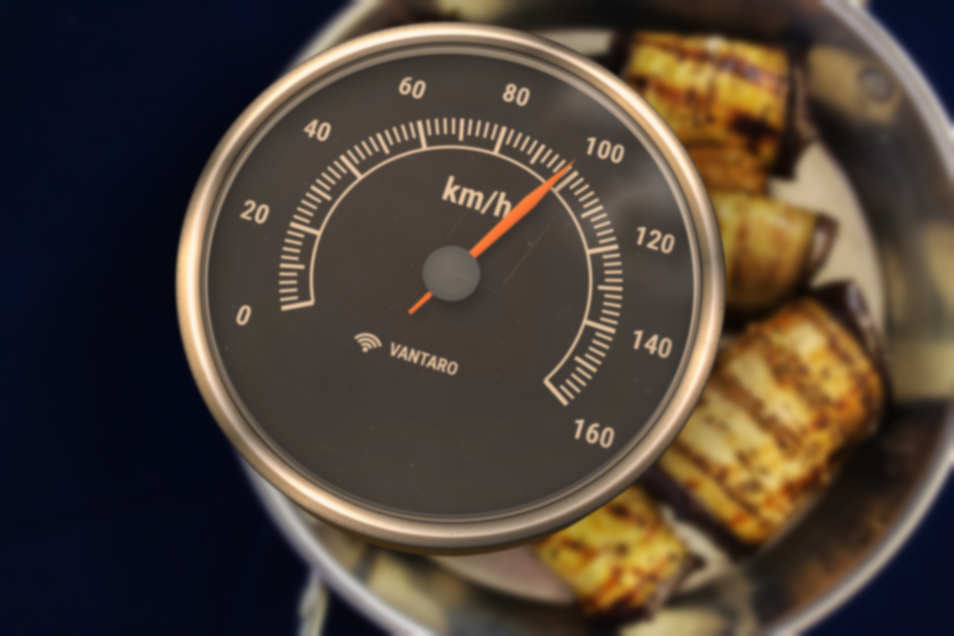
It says 98 km/h
